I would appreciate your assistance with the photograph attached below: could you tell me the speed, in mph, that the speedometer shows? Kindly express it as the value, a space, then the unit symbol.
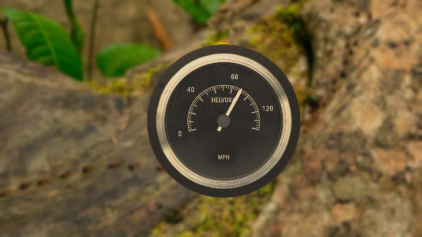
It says 90 mph
